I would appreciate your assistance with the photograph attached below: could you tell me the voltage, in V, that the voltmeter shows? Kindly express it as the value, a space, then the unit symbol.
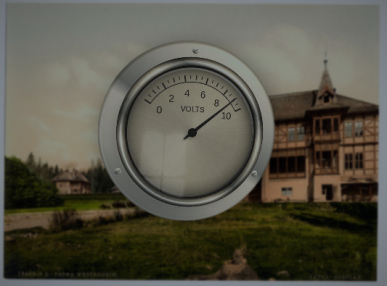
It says 9 V
